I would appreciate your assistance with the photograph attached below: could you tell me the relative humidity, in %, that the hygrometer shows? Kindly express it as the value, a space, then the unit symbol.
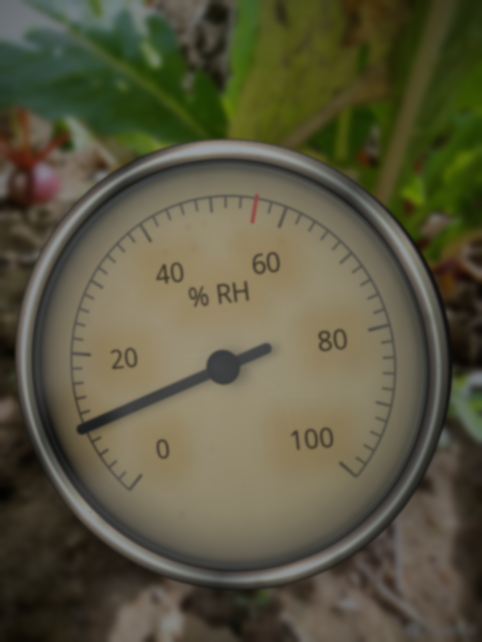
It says 10 %
